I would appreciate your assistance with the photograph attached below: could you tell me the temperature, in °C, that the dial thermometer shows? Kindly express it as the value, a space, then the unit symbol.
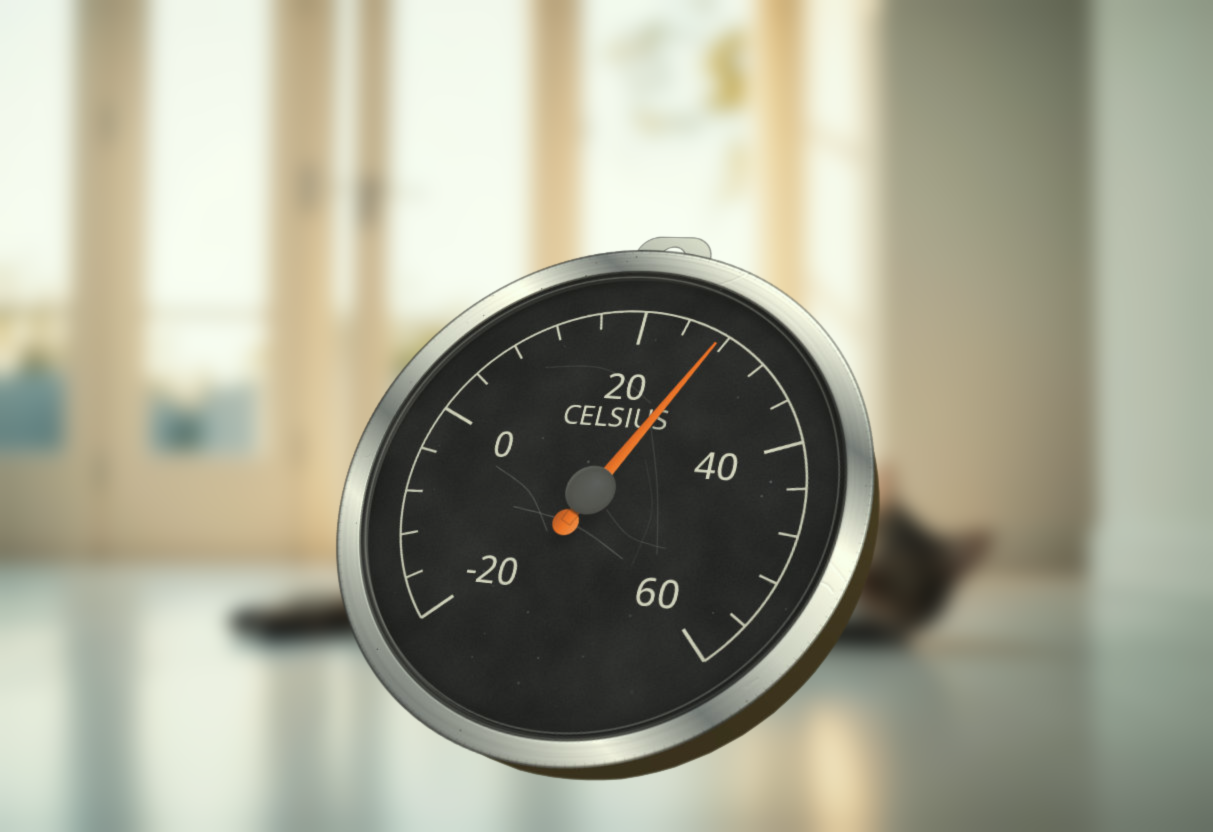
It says 28 °C
